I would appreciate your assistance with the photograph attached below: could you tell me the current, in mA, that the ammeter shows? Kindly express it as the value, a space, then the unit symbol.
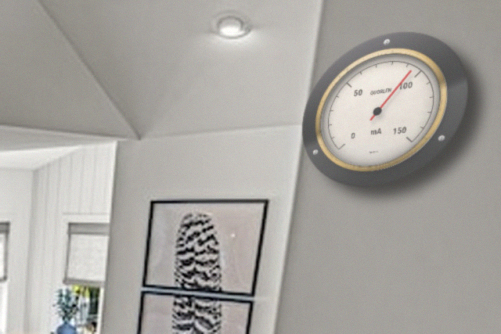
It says 95 mA
